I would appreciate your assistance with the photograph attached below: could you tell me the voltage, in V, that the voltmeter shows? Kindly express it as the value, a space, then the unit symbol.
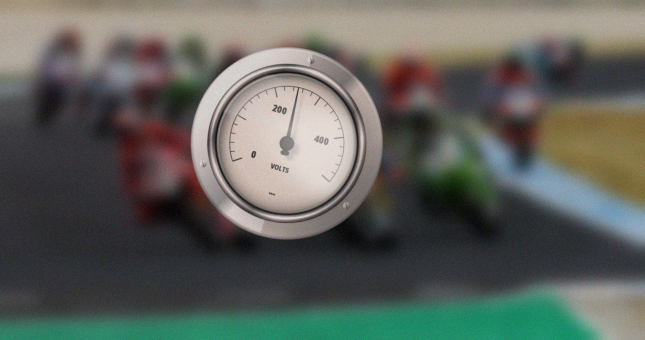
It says 250 V
